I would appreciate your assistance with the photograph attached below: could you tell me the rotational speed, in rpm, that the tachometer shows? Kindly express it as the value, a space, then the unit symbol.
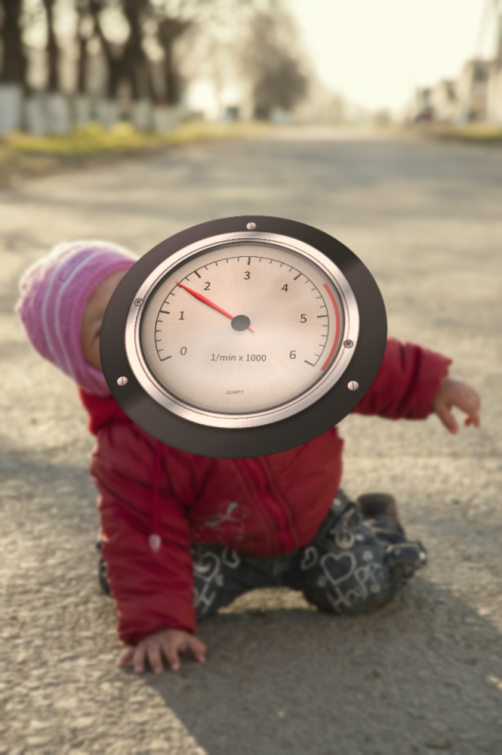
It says 1600 rpm
